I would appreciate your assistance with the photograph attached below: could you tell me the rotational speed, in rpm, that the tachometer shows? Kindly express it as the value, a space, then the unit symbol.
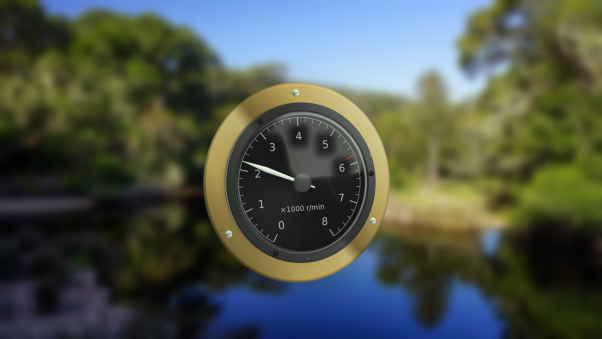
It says 2200 rpm
